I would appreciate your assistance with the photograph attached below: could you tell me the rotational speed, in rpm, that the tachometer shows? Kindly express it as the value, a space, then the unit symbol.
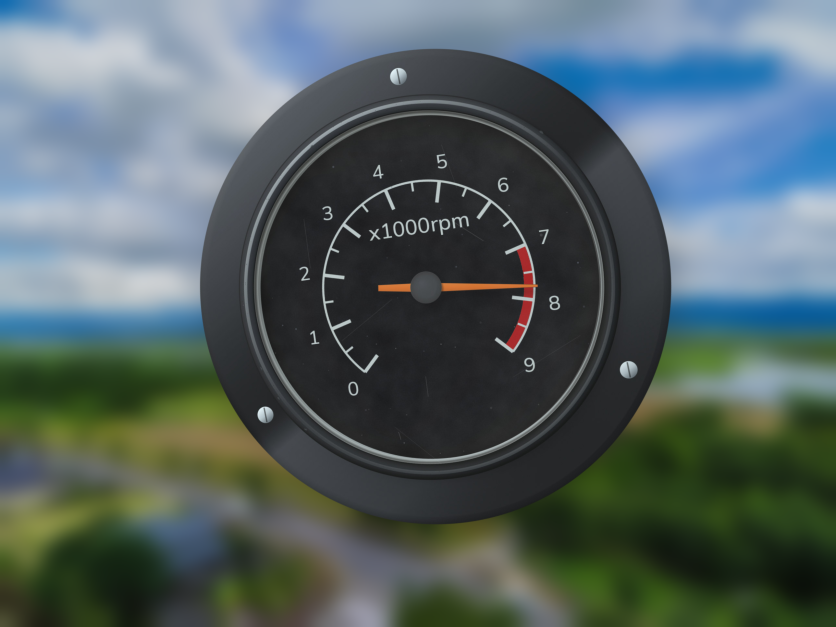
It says 7750 rpm
